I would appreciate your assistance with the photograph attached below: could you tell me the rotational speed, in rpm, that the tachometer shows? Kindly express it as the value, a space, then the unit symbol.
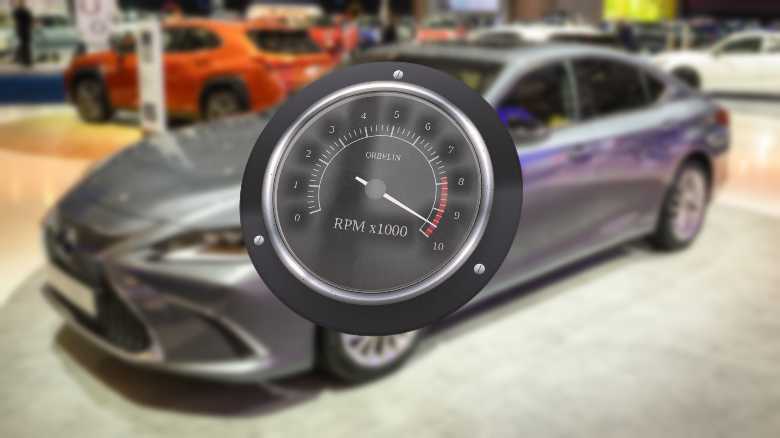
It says 9600 rpm
